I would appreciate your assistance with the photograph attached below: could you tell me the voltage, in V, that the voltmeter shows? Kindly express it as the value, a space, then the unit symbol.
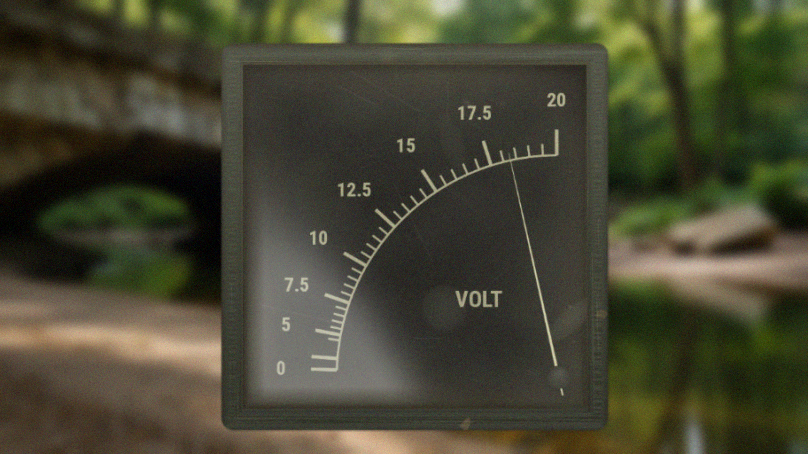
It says 18.25 V
